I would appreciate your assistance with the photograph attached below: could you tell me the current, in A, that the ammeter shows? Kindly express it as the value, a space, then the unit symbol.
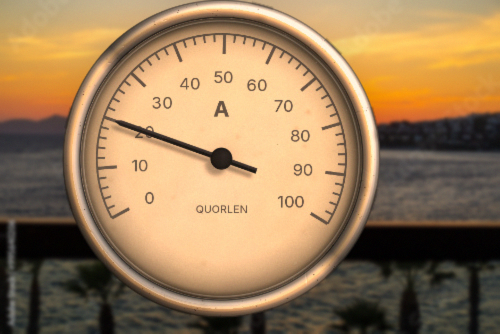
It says 20 A
